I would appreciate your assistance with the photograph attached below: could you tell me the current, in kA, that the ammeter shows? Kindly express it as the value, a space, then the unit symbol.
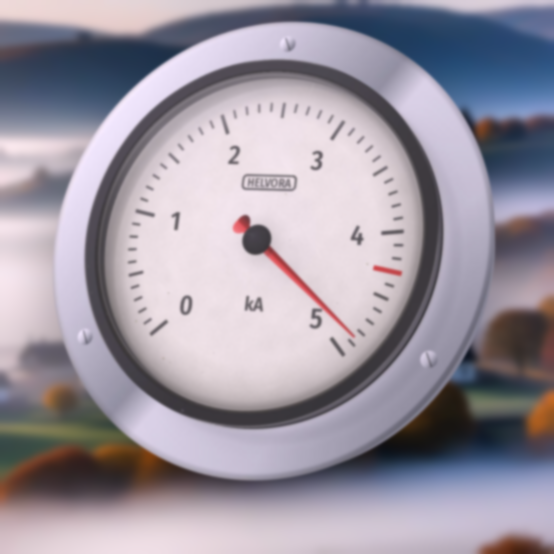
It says 4.85 kA
